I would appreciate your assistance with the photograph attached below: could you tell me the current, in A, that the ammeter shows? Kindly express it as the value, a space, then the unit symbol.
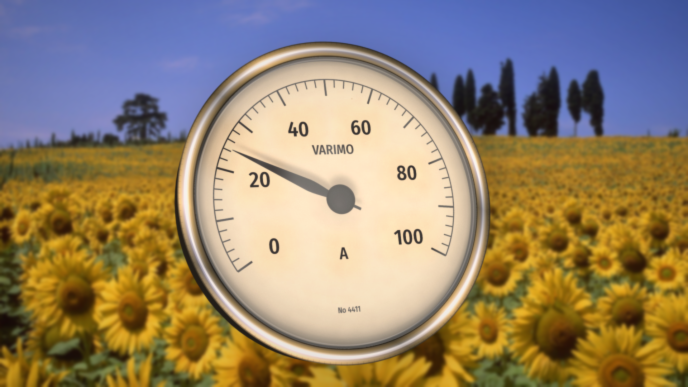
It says 24 A
